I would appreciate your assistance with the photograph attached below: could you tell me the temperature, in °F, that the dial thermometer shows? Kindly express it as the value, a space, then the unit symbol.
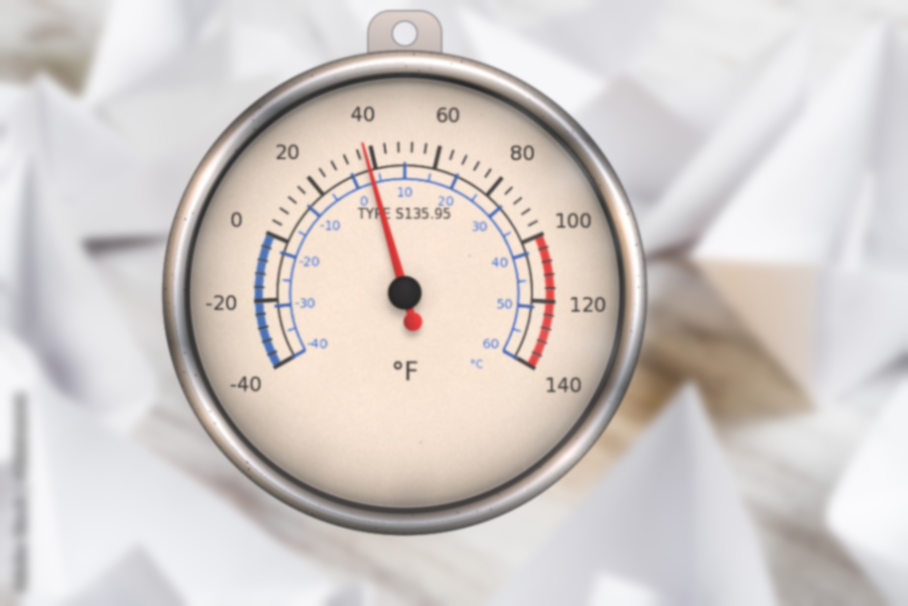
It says 38 °F
